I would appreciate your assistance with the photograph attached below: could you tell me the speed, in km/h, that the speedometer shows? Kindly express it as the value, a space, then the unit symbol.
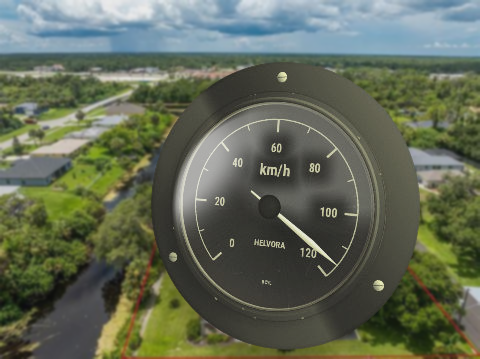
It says 115 km/h
